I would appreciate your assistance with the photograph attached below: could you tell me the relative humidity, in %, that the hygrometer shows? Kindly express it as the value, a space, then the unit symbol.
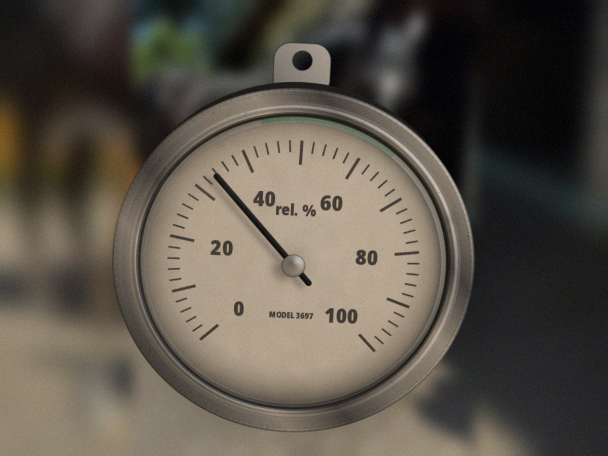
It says 34 %
